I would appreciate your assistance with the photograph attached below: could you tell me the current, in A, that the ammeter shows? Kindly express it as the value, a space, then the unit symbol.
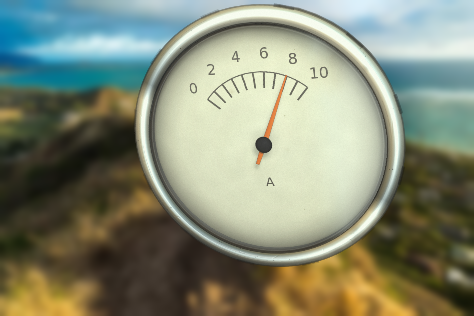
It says 8 A
